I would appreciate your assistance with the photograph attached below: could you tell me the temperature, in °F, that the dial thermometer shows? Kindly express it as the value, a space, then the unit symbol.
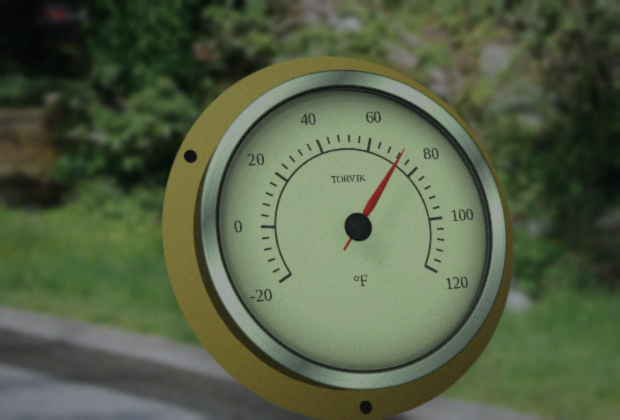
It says 72 °F
